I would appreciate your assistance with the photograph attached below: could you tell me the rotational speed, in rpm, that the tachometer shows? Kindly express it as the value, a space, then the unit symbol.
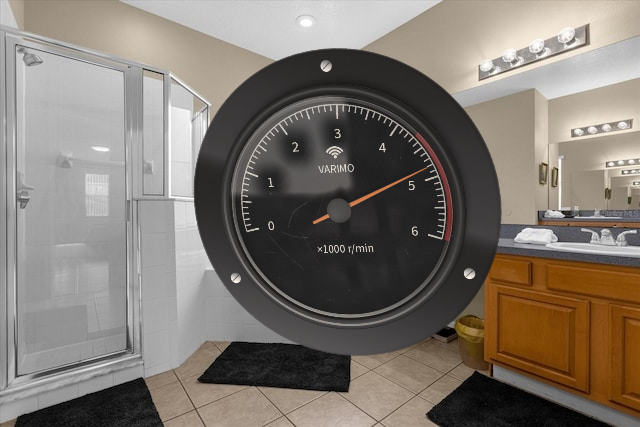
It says 4800 rpm
